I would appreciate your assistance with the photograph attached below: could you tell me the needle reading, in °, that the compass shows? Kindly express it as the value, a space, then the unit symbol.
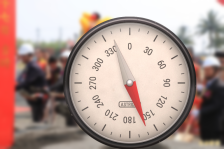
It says 160 °
